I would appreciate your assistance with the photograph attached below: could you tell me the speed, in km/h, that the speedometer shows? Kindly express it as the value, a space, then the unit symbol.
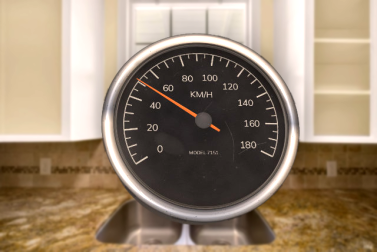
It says 50 km/h
